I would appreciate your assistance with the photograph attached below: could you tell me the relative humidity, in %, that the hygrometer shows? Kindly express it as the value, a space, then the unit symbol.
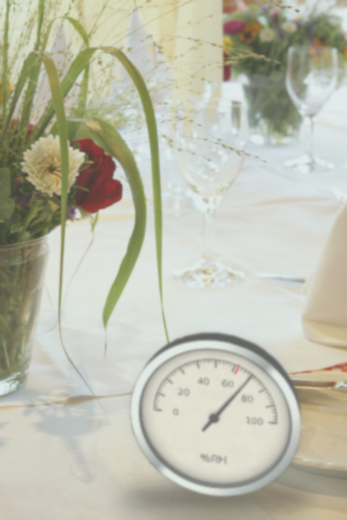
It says 70 %
